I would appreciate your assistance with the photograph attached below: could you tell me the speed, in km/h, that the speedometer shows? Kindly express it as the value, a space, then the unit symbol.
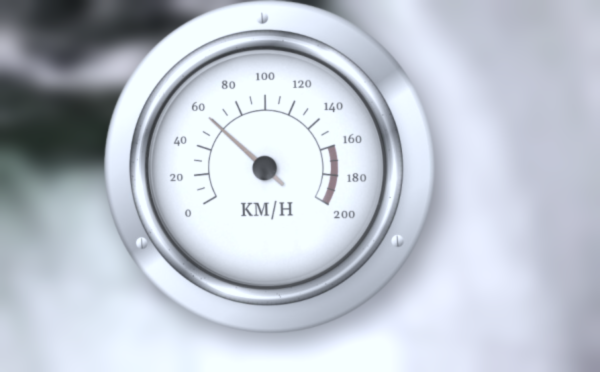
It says 60 km/h
